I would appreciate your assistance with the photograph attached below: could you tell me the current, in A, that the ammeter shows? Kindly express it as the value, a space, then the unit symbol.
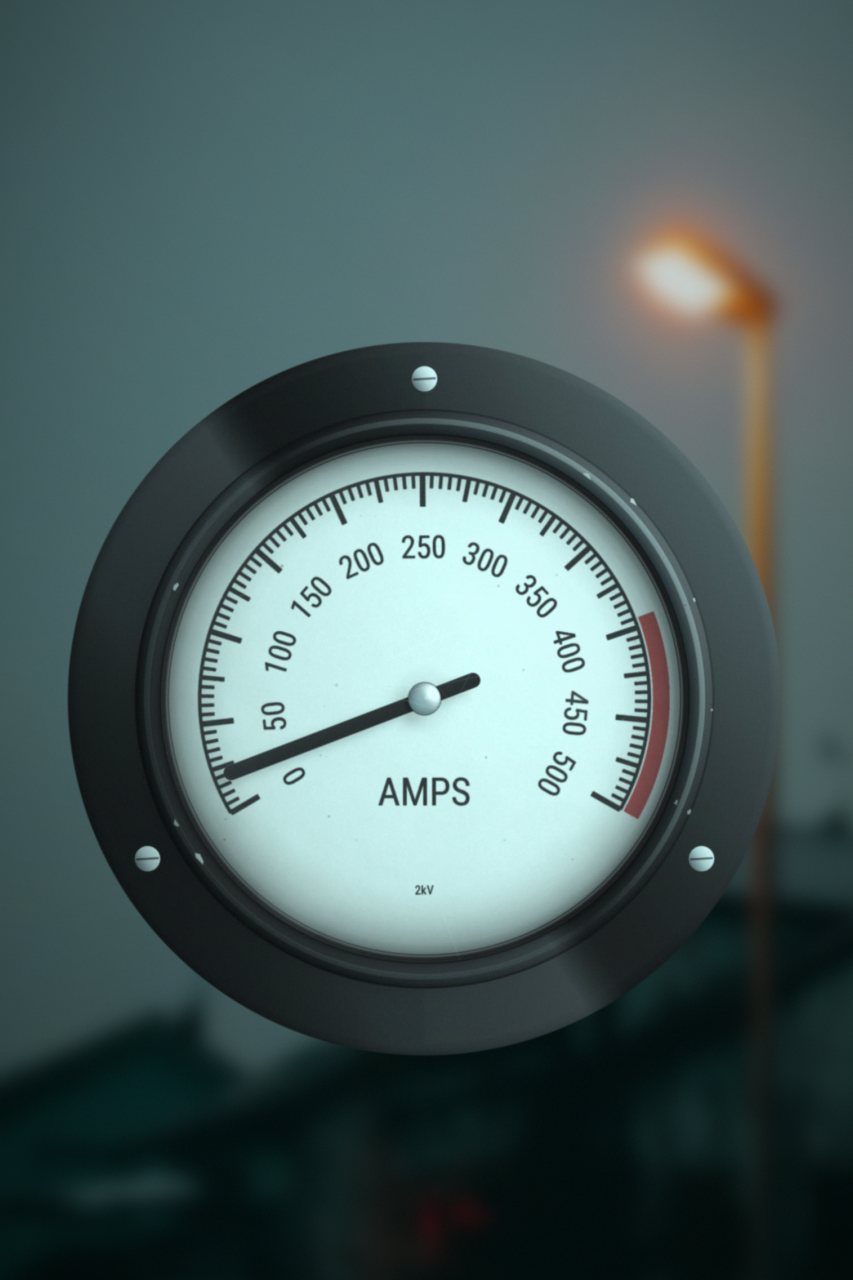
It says 20 A
